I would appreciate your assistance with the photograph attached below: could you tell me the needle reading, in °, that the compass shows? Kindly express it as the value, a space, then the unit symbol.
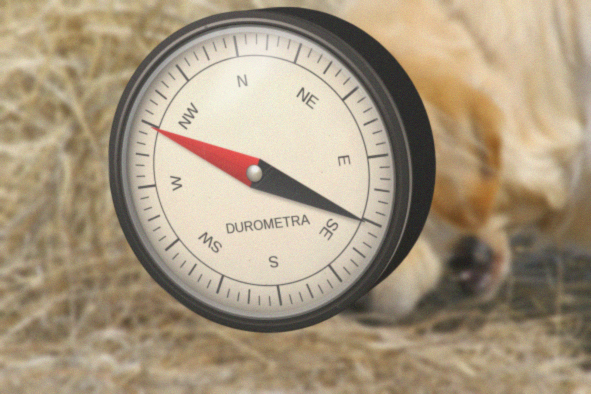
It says 300 °
